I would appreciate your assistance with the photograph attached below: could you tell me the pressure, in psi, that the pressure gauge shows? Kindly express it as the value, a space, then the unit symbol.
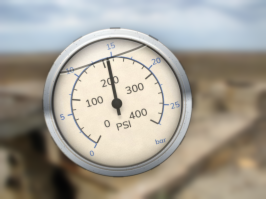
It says 210 psi
